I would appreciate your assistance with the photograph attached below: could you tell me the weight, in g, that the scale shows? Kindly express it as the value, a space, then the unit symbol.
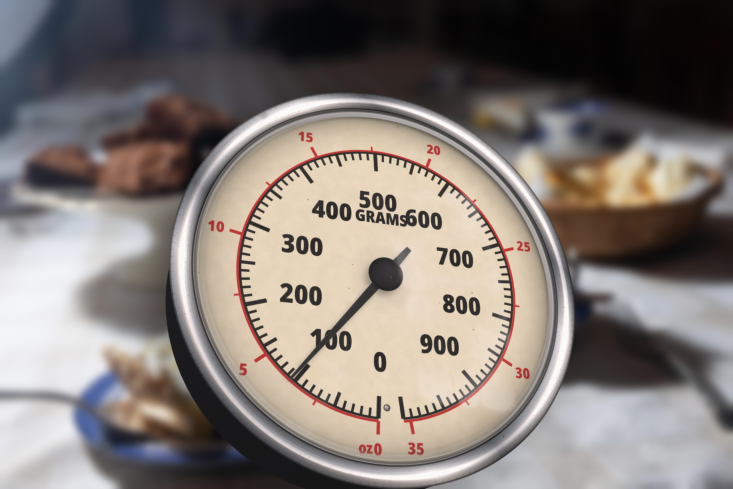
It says 105 g
